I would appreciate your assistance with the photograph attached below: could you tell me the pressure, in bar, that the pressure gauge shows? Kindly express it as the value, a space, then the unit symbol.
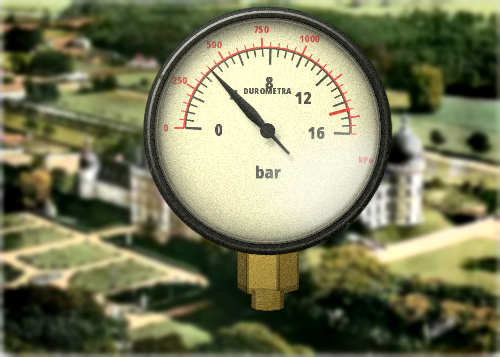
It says 4 bar
